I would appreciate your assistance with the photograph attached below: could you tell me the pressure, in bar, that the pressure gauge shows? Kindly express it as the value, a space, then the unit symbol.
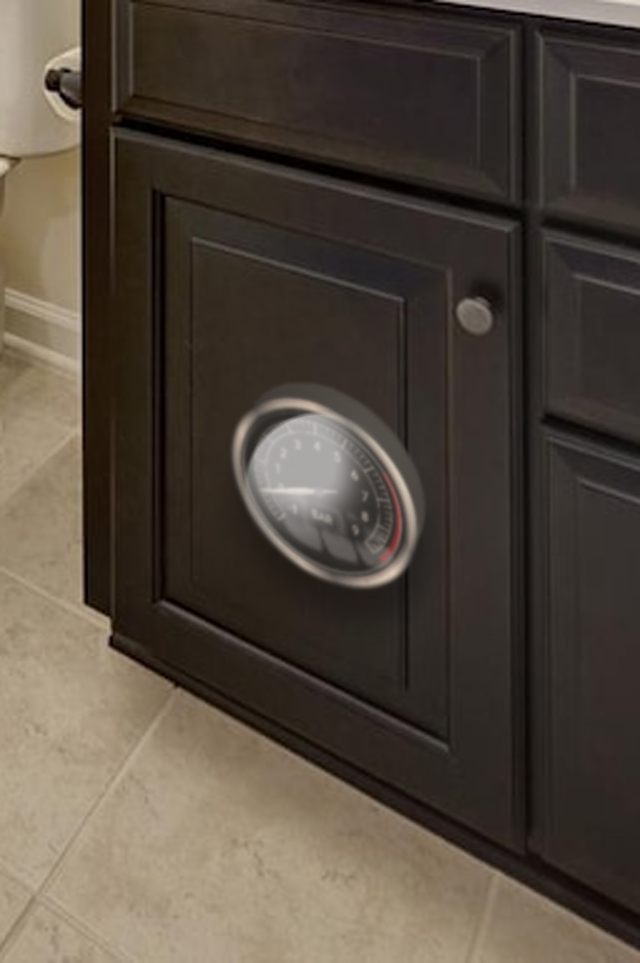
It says 0 bar
